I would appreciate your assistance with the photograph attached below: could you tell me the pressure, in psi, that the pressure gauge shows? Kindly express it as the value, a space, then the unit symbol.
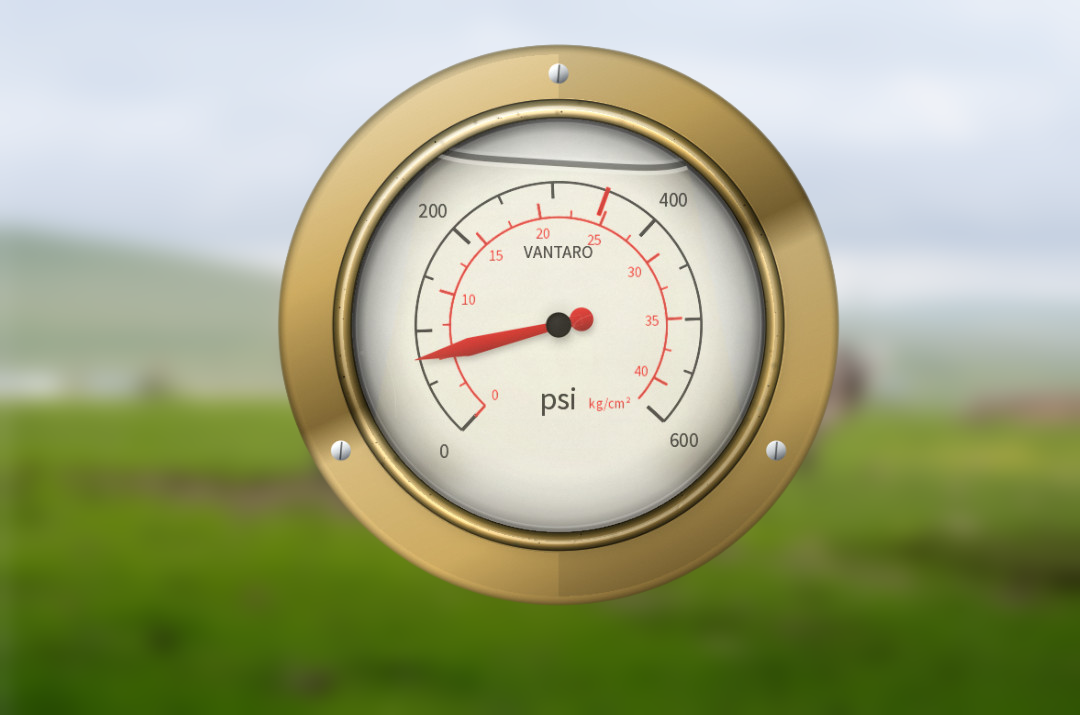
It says 75 psi
